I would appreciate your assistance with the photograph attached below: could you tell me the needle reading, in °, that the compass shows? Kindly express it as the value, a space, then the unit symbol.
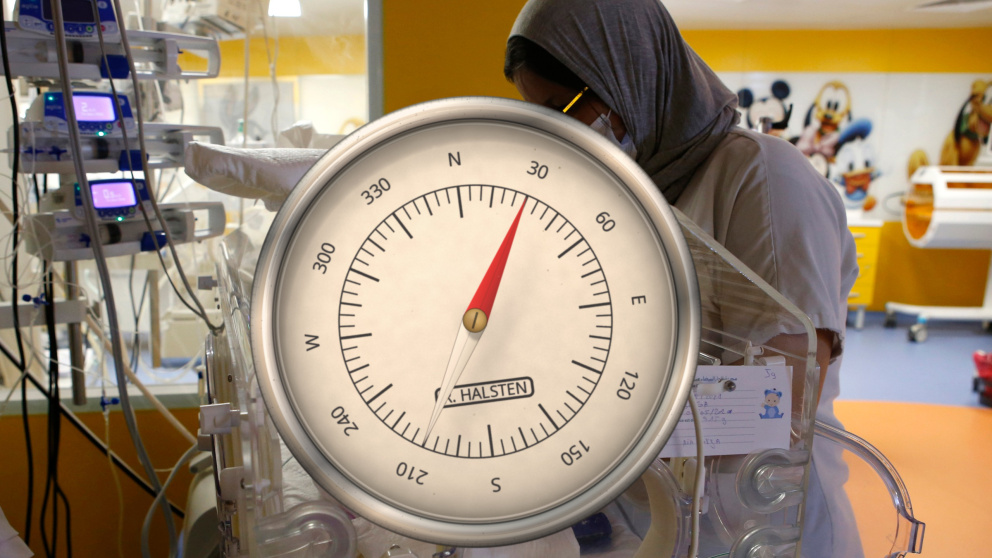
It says 30 °
